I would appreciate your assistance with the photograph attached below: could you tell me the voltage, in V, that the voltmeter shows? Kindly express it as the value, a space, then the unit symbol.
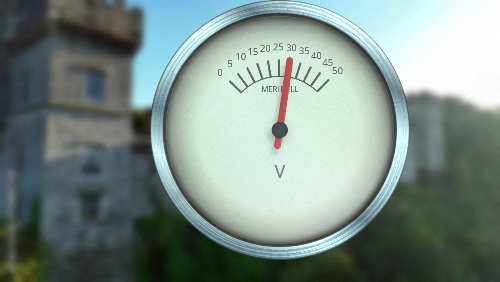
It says 30 V
